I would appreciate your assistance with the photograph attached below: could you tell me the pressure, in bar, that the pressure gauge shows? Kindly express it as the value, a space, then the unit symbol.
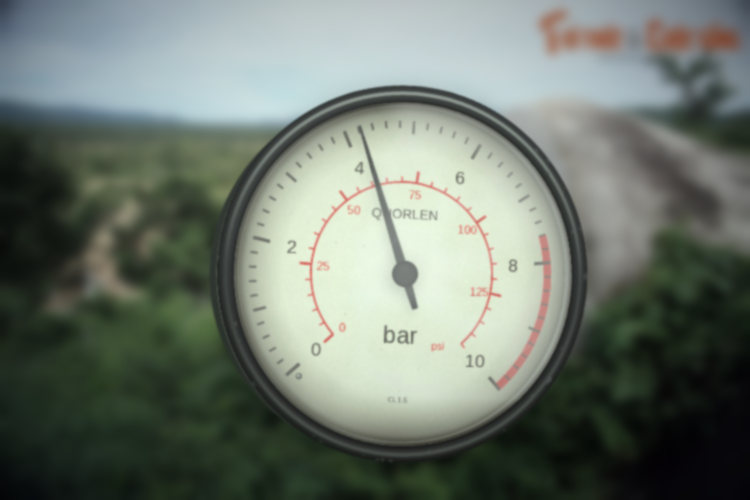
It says 4.2 bar
